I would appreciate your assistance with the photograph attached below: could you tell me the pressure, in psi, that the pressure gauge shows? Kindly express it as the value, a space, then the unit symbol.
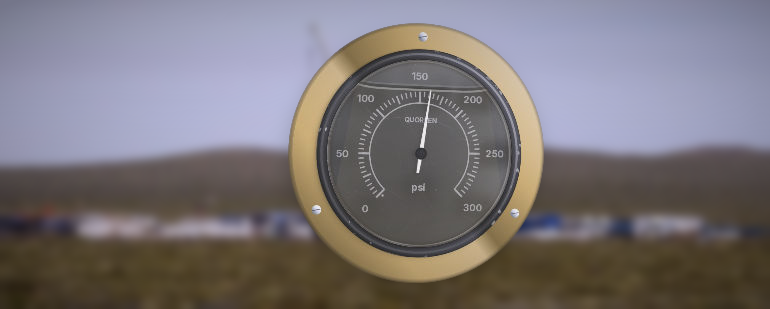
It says 160 psi
